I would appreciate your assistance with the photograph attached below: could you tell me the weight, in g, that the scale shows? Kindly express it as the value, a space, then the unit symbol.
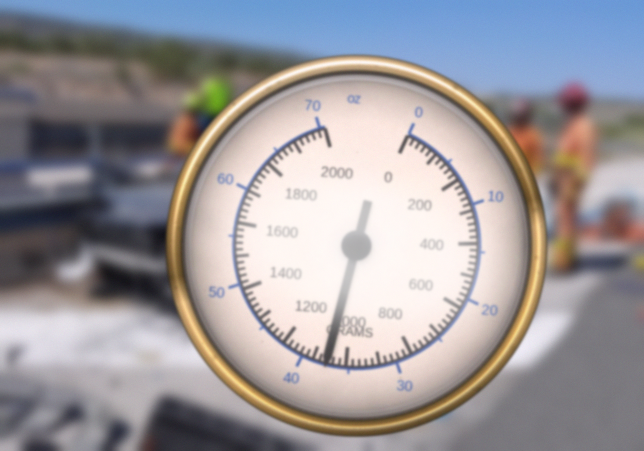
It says 1060 g
